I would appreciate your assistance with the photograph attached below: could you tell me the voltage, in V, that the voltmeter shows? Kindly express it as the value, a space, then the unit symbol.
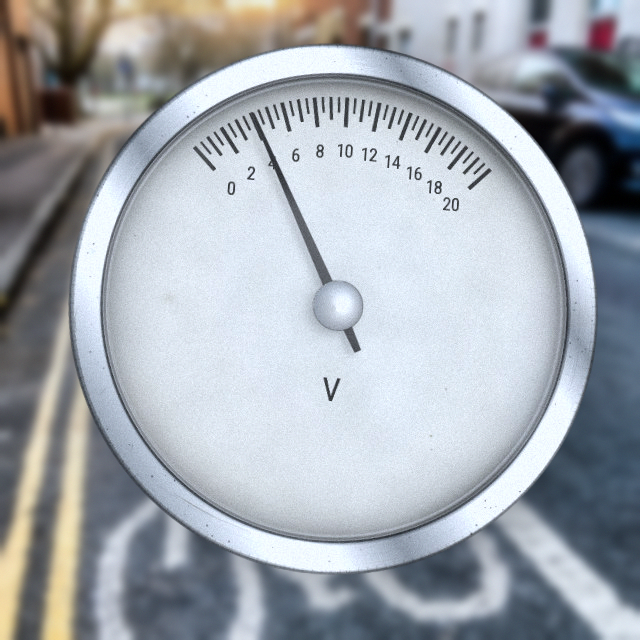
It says 4 V
